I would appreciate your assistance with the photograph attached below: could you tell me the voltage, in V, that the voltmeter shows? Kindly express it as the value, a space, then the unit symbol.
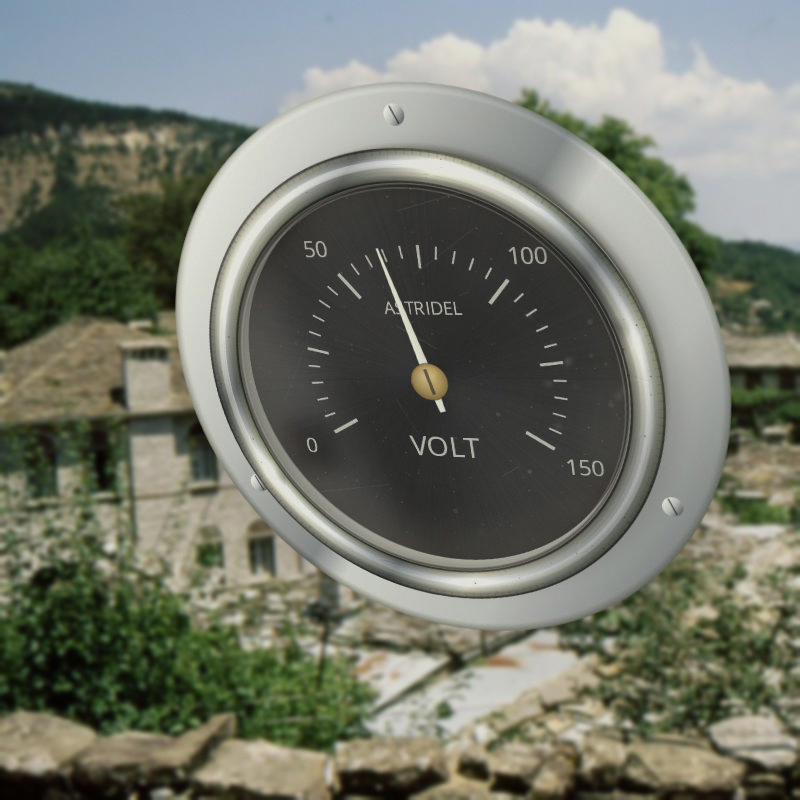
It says 65 V
